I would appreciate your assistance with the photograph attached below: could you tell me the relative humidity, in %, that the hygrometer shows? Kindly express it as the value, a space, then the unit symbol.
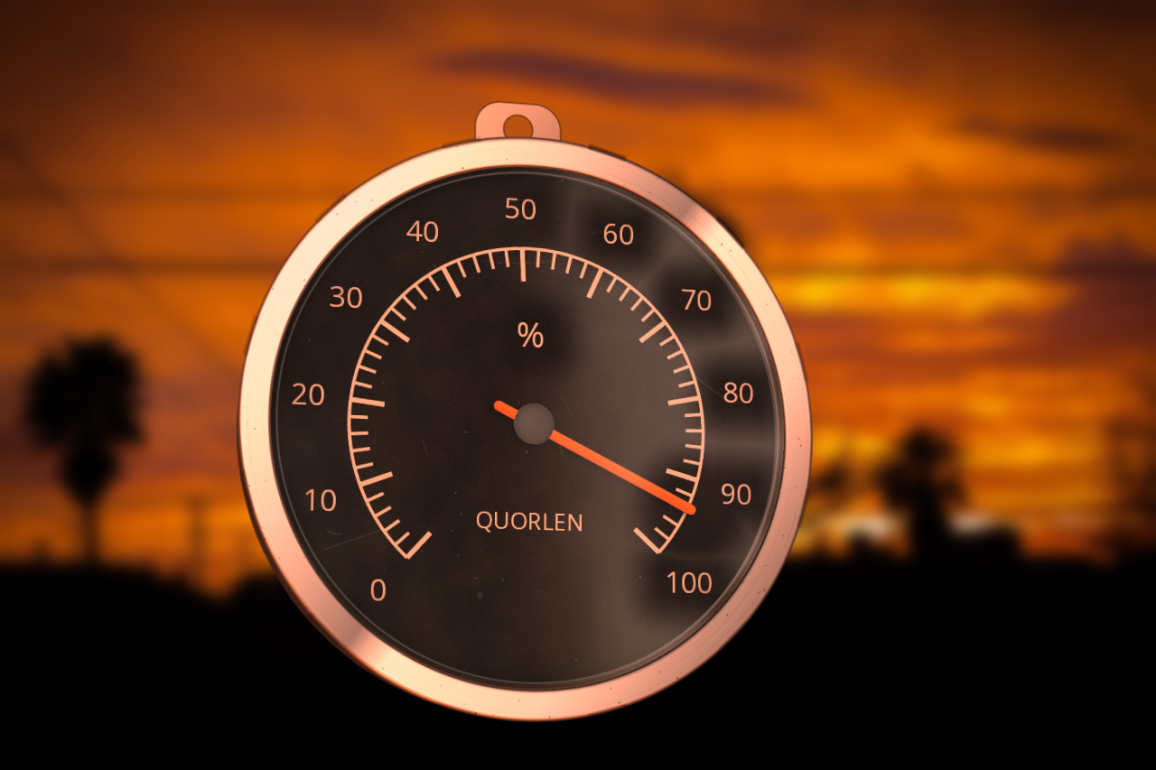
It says 94 %
